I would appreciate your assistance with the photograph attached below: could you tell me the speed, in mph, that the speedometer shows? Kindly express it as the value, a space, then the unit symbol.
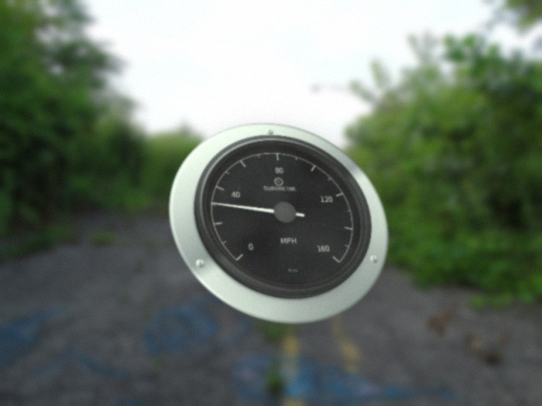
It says 30 mph
